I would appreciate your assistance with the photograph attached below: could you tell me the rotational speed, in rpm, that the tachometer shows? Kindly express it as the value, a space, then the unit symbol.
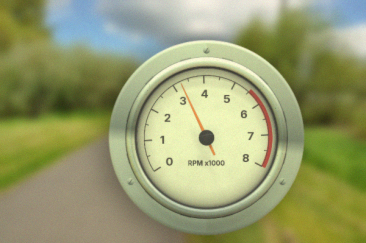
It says 3250 rpm
